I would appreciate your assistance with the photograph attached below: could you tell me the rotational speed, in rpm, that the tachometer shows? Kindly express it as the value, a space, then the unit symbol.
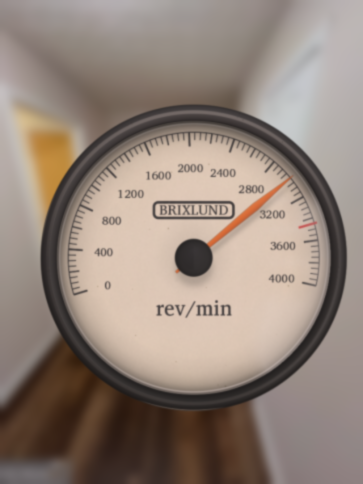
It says 3000 rpm
